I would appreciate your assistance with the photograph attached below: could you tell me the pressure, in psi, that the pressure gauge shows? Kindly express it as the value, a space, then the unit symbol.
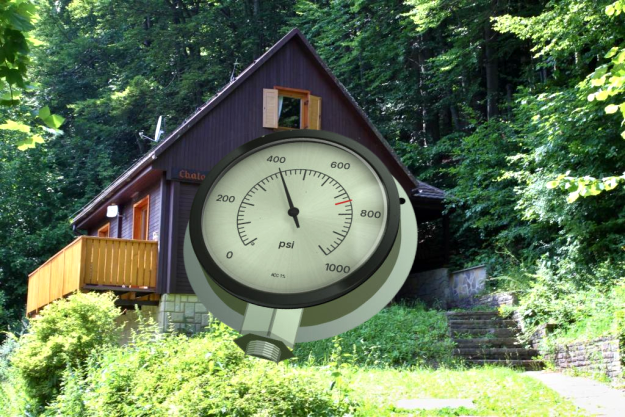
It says 400 psi
